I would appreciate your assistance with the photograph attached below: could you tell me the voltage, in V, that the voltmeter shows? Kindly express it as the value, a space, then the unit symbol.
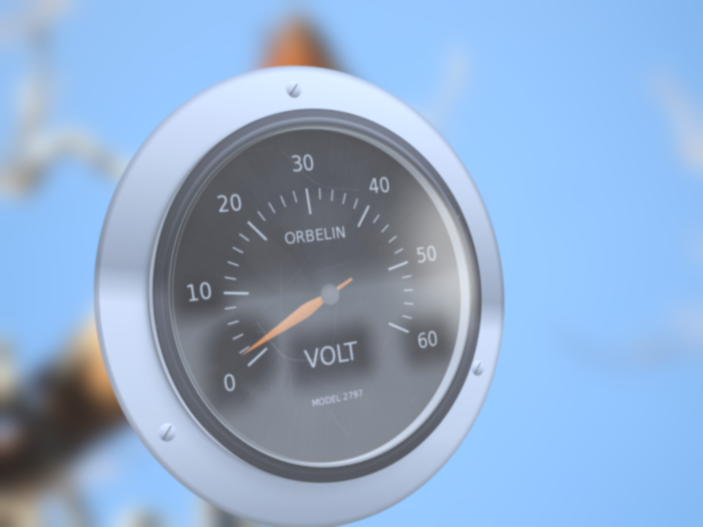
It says 2 V
